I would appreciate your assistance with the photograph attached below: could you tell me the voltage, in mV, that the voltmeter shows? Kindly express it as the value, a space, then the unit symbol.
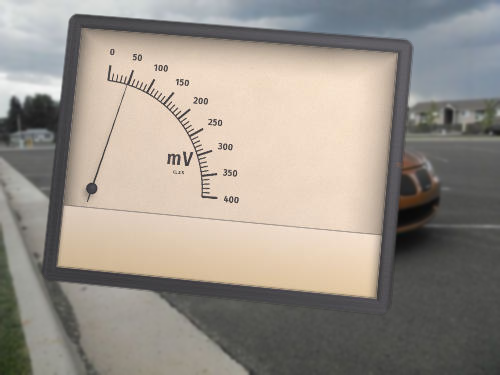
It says 50 mV
